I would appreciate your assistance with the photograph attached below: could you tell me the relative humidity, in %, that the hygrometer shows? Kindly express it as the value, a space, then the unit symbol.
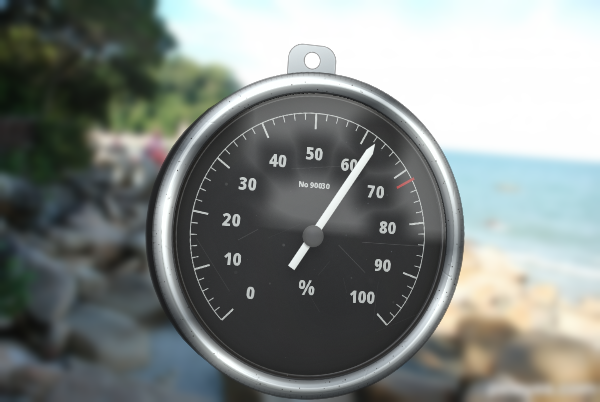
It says 62 %
